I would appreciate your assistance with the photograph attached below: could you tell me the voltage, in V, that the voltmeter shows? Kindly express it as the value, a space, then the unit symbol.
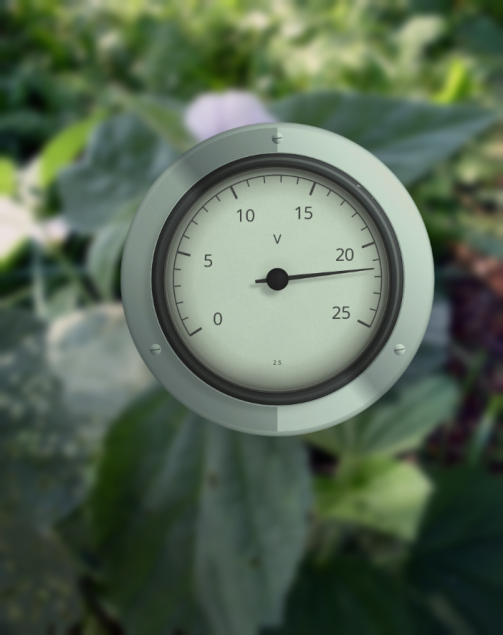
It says 21.5 V
